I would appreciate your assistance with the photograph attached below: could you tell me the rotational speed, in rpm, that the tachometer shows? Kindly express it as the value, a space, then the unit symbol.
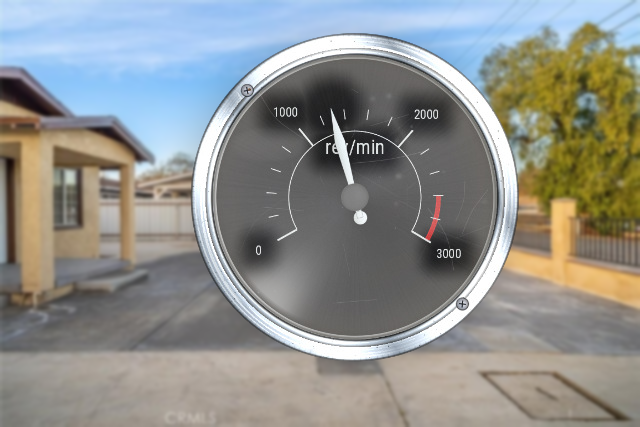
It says 1300 rpm
